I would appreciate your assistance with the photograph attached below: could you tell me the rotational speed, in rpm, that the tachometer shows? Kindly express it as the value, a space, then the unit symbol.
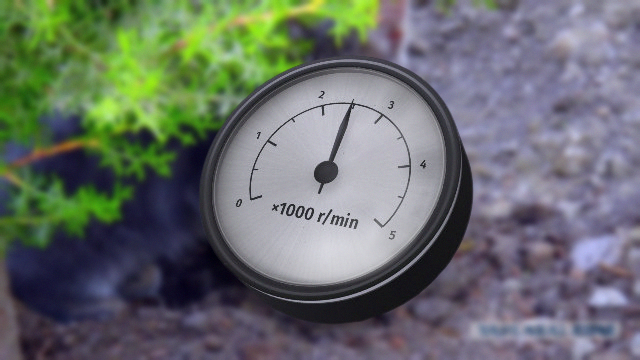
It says 2500 rpm
